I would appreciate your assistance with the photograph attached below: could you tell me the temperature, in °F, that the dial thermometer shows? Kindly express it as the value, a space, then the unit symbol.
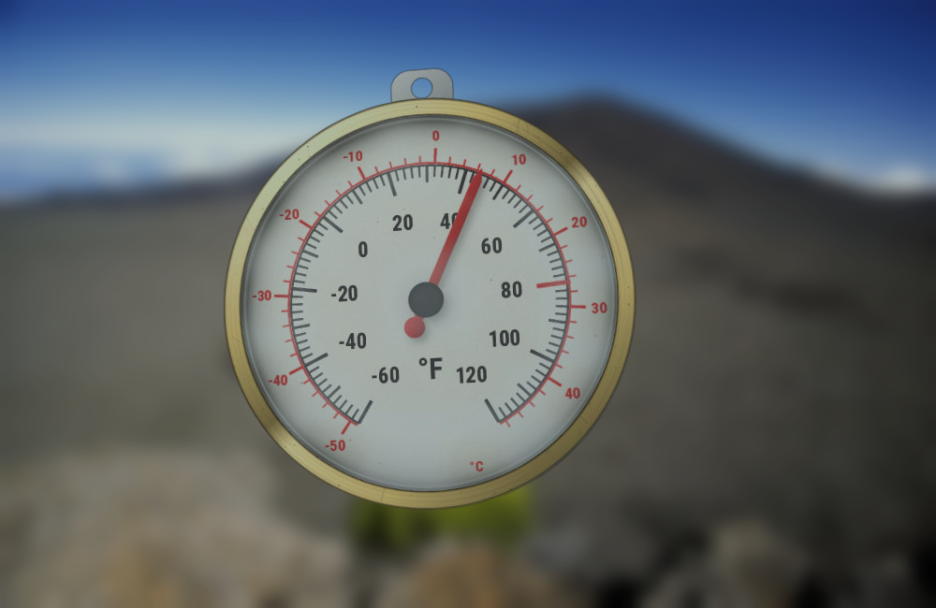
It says 44 °F
